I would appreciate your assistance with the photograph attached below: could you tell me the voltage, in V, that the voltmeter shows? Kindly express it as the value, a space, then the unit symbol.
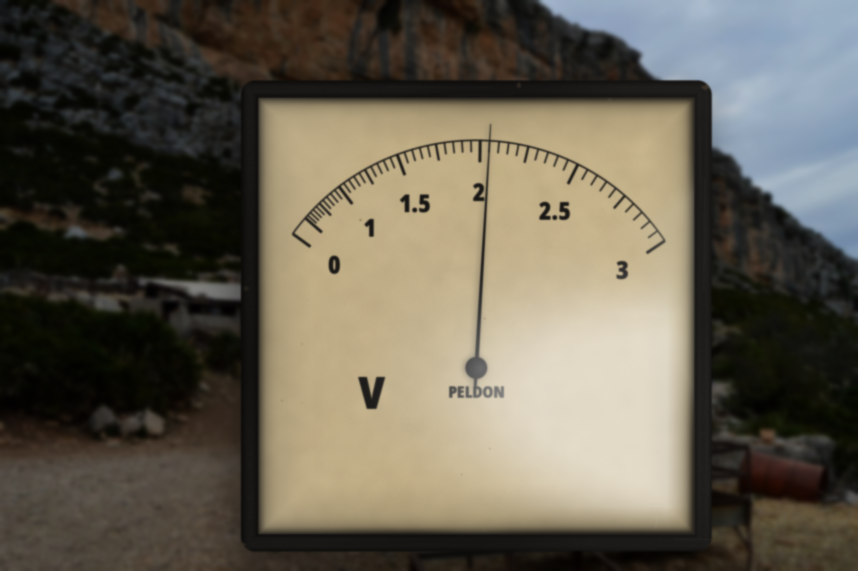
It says 2.05 V
